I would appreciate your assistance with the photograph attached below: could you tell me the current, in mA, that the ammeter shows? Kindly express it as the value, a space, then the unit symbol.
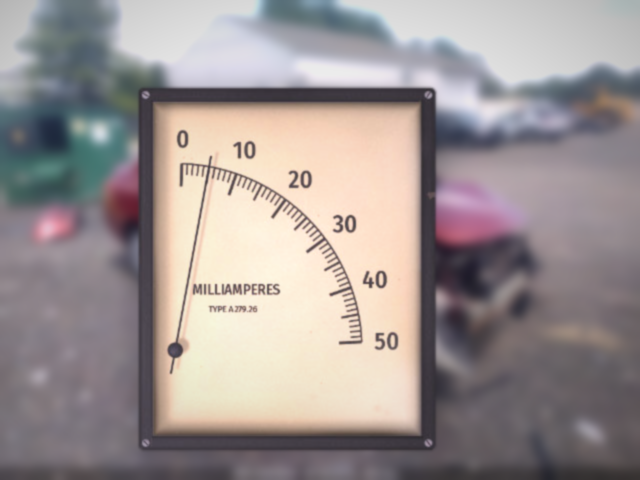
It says 5 mA
